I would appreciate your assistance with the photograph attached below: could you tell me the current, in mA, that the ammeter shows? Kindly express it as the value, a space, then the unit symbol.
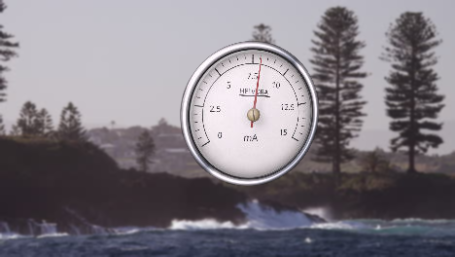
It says 8 mA
